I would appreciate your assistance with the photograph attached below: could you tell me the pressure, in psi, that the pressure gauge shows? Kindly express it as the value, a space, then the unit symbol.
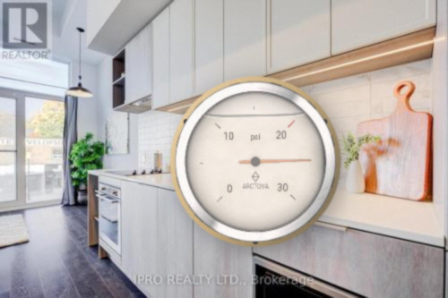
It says 25 psi
